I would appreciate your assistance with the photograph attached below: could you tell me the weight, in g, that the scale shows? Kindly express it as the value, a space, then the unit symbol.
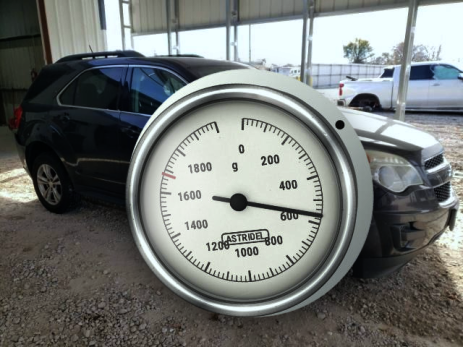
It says 560 g
